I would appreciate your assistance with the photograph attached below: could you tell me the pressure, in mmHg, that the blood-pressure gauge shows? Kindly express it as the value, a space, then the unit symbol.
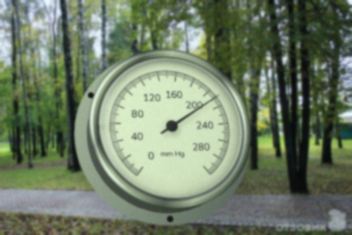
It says 210 mmHg
